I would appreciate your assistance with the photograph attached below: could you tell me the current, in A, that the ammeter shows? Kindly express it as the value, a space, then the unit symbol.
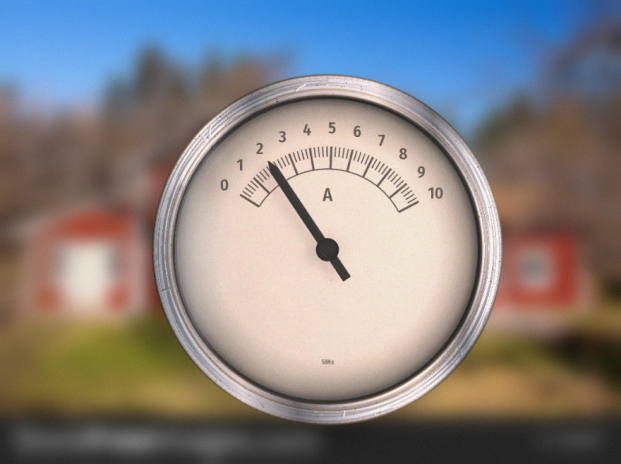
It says 2 A
